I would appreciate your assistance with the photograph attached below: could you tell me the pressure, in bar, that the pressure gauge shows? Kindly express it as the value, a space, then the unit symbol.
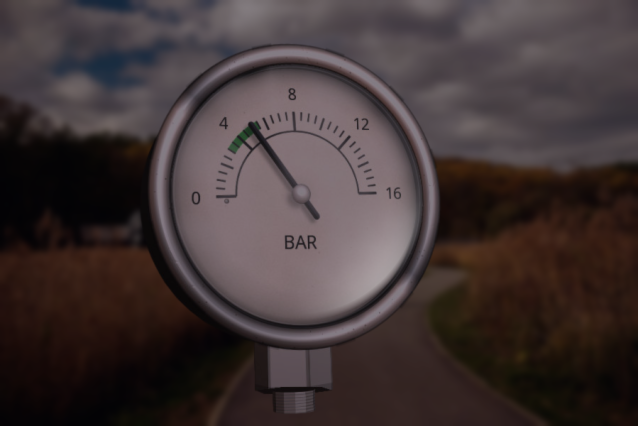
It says 5 bar
